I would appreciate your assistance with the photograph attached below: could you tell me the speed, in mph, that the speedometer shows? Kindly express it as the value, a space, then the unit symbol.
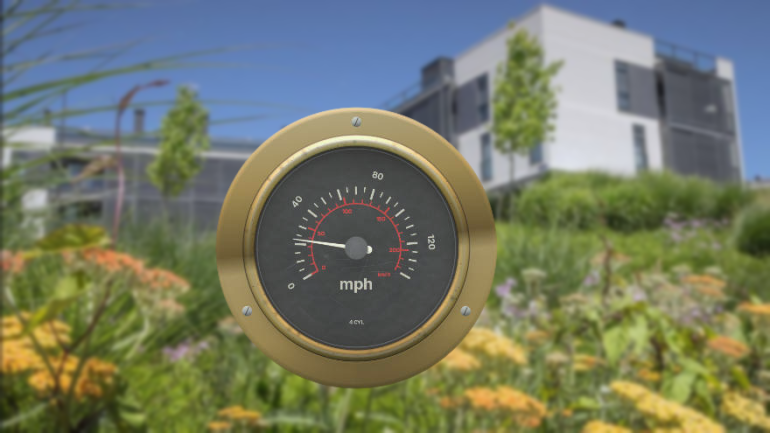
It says 22.5 mph
